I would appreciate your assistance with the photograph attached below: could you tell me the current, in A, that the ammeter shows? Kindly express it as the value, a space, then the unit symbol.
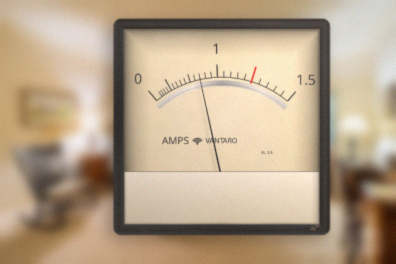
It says 0.85 A
